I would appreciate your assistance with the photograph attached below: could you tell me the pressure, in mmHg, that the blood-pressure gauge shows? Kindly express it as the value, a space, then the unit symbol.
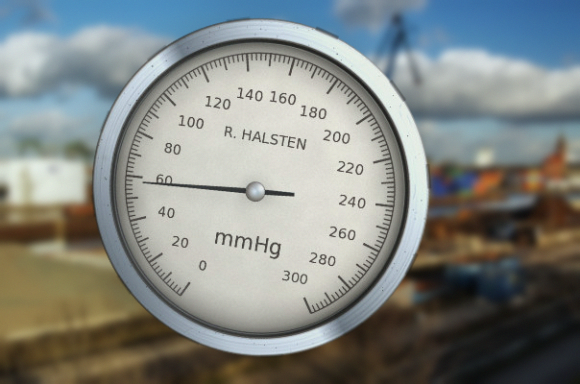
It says 58 mmHg
